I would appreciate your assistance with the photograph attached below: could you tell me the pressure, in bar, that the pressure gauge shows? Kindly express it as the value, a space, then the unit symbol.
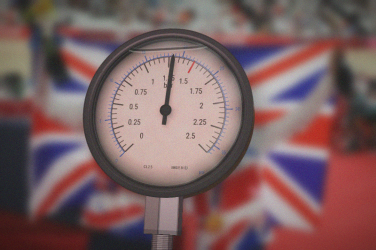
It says 1.3 bar
